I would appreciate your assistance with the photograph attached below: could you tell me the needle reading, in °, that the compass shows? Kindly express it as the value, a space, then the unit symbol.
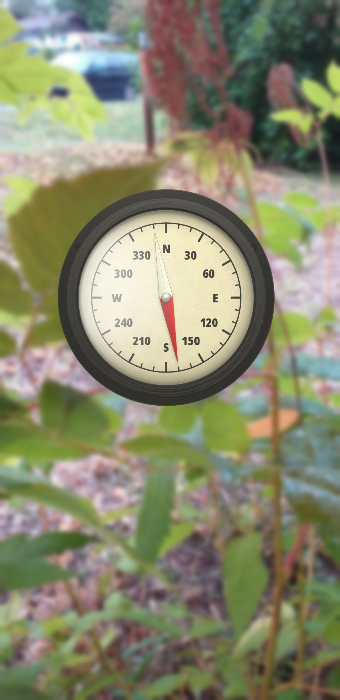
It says 170 °
